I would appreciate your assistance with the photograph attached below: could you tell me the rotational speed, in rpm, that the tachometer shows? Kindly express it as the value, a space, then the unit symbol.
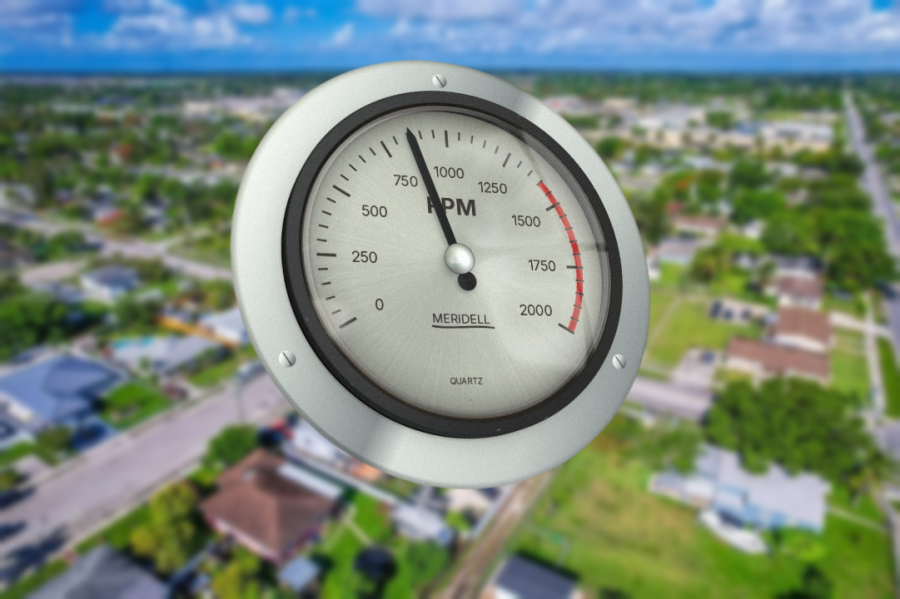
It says 850 rpm
